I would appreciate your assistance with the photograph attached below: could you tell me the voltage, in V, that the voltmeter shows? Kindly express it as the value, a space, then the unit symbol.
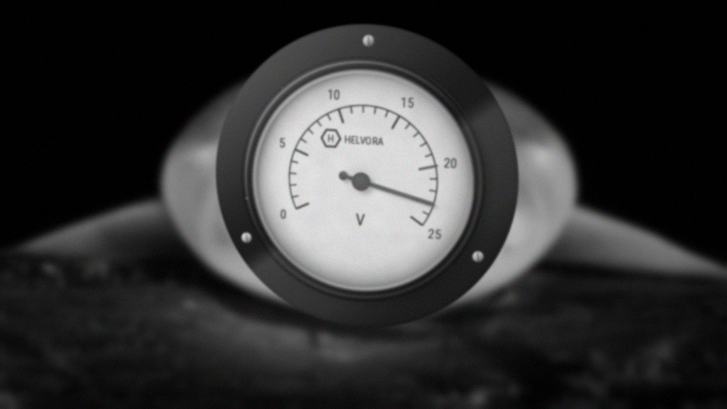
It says 23 V
